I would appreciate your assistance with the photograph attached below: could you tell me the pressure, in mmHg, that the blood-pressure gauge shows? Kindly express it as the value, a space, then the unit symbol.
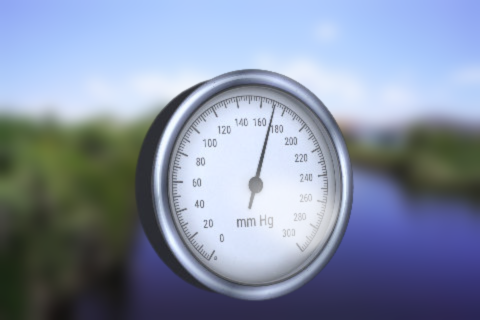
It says 170 mmHg
